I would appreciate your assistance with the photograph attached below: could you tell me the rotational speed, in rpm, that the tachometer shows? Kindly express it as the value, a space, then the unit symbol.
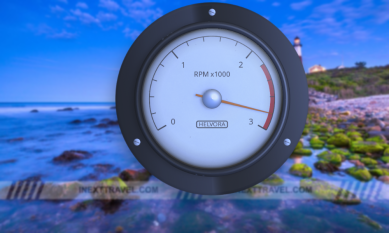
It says 2800 rpm
